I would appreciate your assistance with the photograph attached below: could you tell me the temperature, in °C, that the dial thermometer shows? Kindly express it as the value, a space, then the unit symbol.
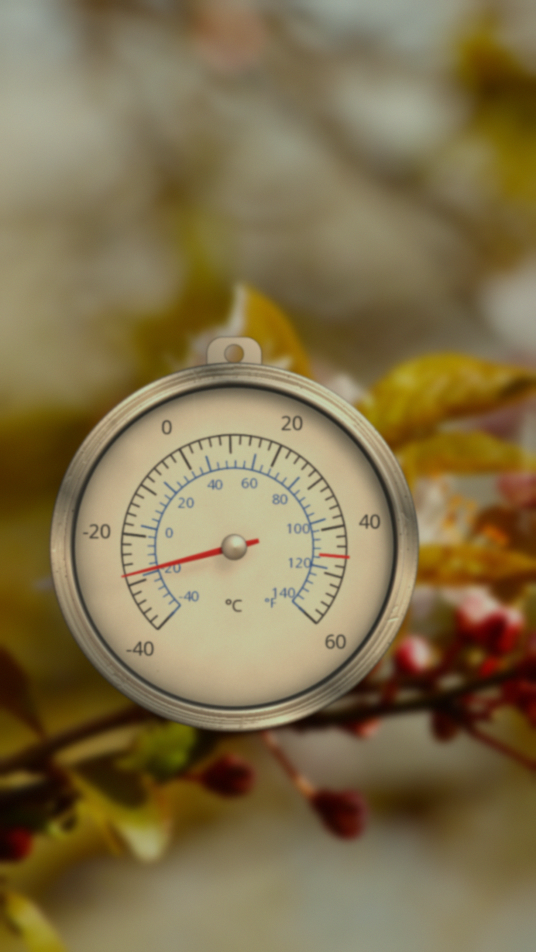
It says -28 °C
